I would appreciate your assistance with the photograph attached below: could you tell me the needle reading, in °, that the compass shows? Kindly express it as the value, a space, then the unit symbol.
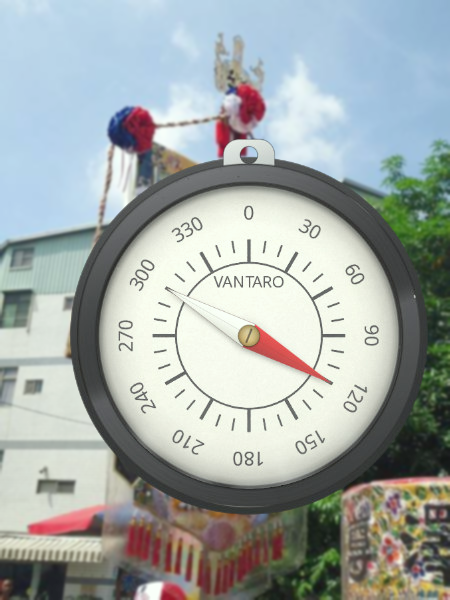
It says 120 °
